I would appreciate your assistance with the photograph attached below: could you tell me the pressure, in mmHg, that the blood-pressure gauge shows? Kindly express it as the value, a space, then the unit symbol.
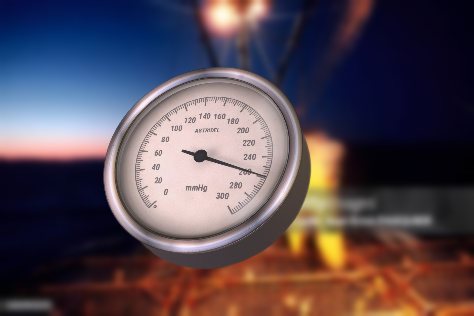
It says 260 mmHg
